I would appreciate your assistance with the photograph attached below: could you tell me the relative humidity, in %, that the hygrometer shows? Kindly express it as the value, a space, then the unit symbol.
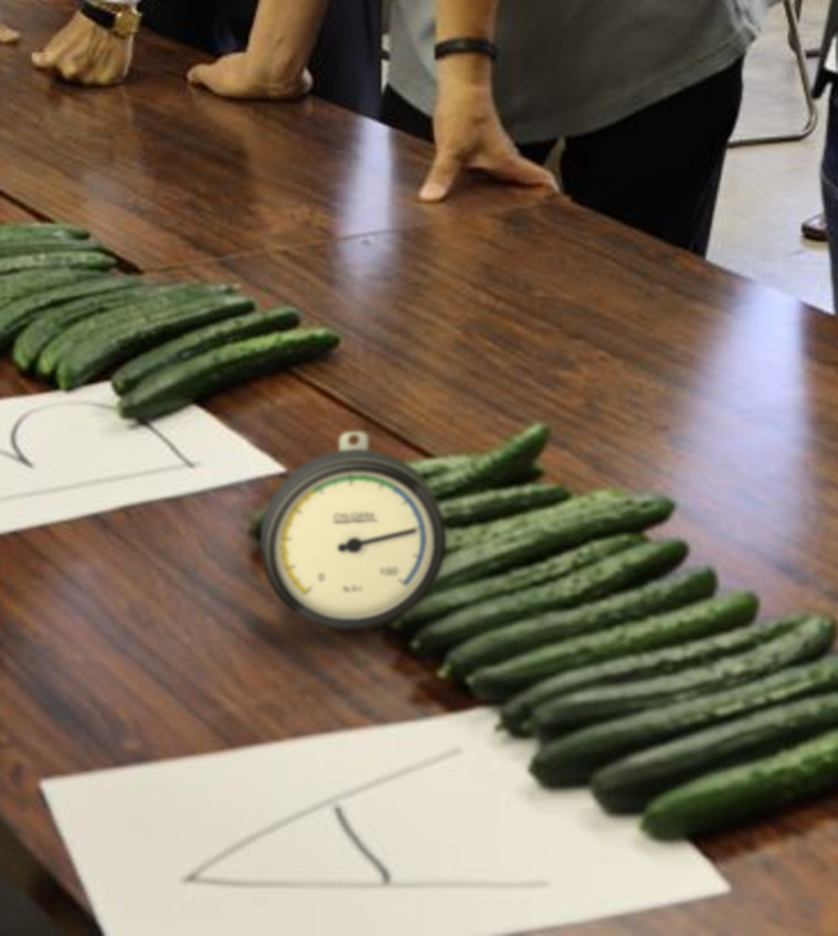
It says 80 %
